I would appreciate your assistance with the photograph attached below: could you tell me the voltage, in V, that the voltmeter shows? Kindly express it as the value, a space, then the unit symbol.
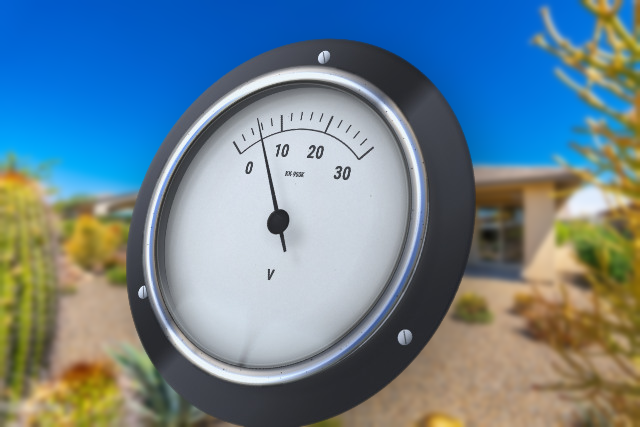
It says 6 V
